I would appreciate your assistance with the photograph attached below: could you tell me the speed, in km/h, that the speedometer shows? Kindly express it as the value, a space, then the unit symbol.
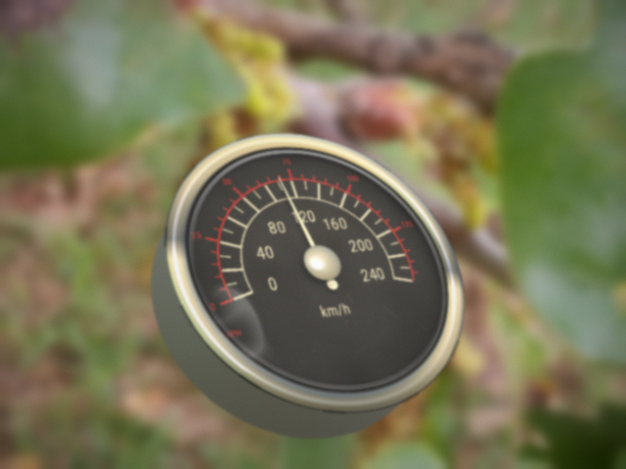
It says 110 km/h
